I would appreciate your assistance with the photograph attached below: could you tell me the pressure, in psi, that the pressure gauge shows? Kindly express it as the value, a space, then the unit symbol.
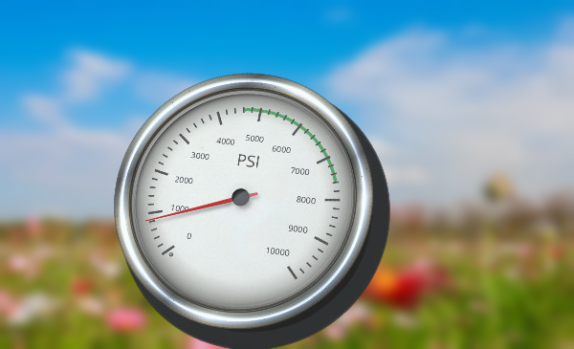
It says 800 psi
